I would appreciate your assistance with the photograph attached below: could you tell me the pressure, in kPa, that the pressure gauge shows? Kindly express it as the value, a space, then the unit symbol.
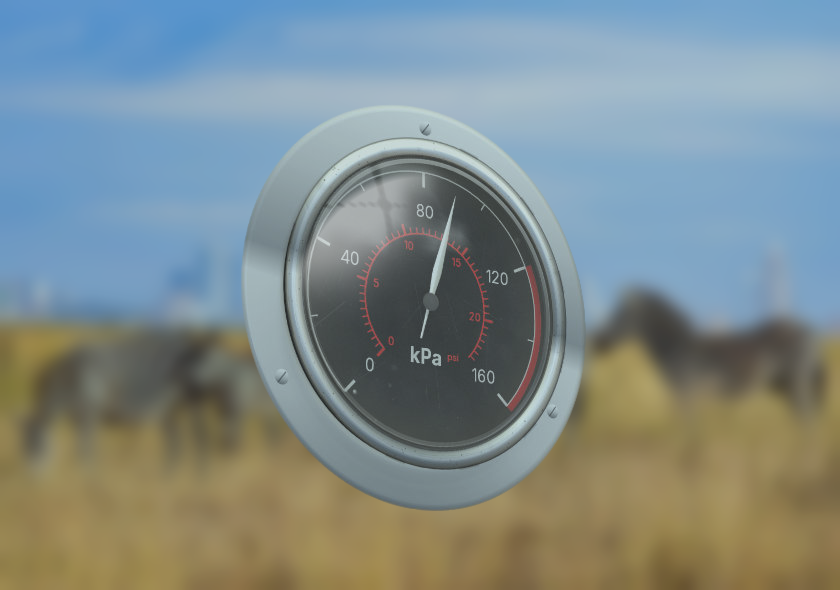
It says 90 kPa
